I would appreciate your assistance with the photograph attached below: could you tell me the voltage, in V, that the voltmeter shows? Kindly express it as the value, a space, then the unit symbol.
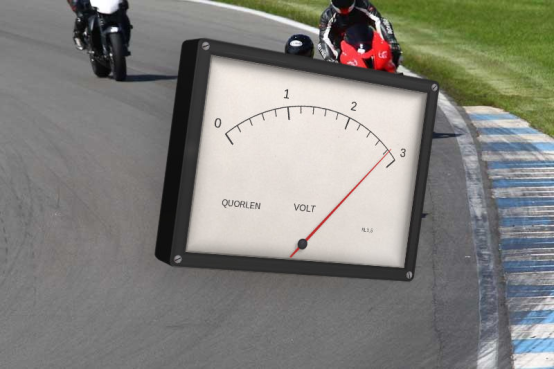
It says 2.8 V
